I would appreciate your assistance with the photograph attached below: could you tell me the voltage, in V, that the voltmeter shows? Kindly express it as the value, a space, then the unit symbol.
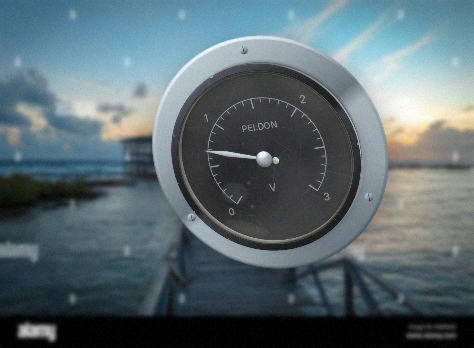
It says 0.7 V
